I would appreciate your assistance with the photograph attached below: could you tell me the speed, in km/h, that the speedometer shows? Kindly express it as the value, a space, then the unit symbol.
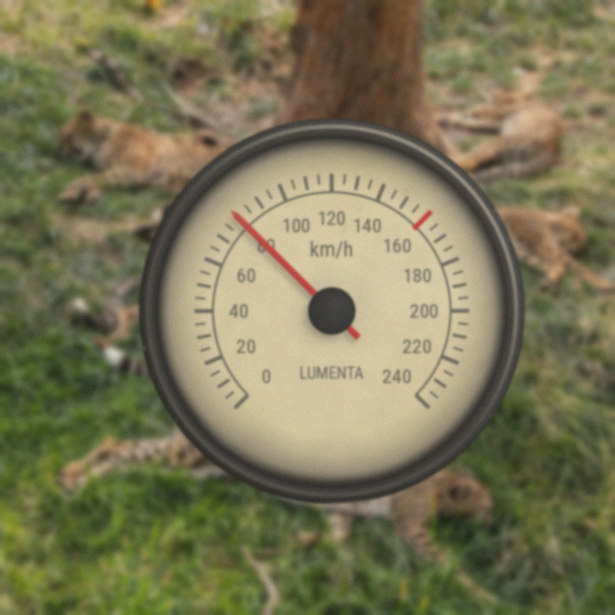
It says 80 km/h
